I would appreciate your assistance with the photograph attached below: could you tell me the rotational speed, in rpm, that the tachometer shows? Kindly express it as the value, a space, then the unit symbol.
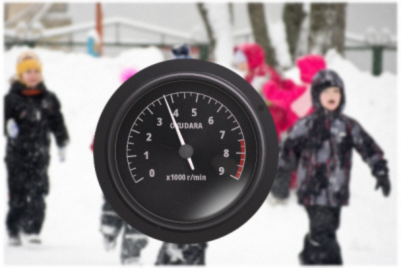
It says 3750 rpm
